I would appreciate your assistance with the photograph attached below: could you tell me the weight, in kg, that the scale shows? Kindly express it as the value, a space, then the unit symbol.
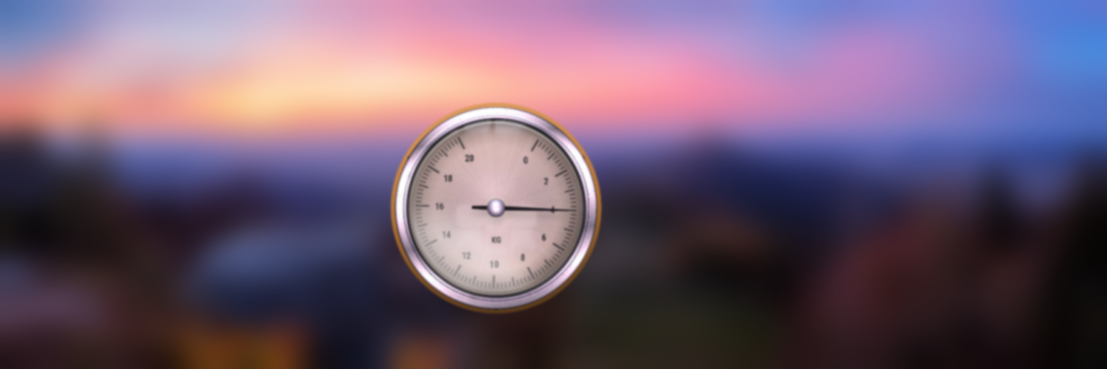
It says 4 kg
